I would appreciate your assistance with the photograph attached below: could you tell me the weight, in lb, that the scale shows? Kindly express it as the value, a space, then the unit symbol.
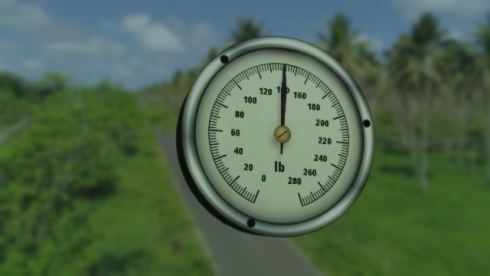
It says 140 lb
